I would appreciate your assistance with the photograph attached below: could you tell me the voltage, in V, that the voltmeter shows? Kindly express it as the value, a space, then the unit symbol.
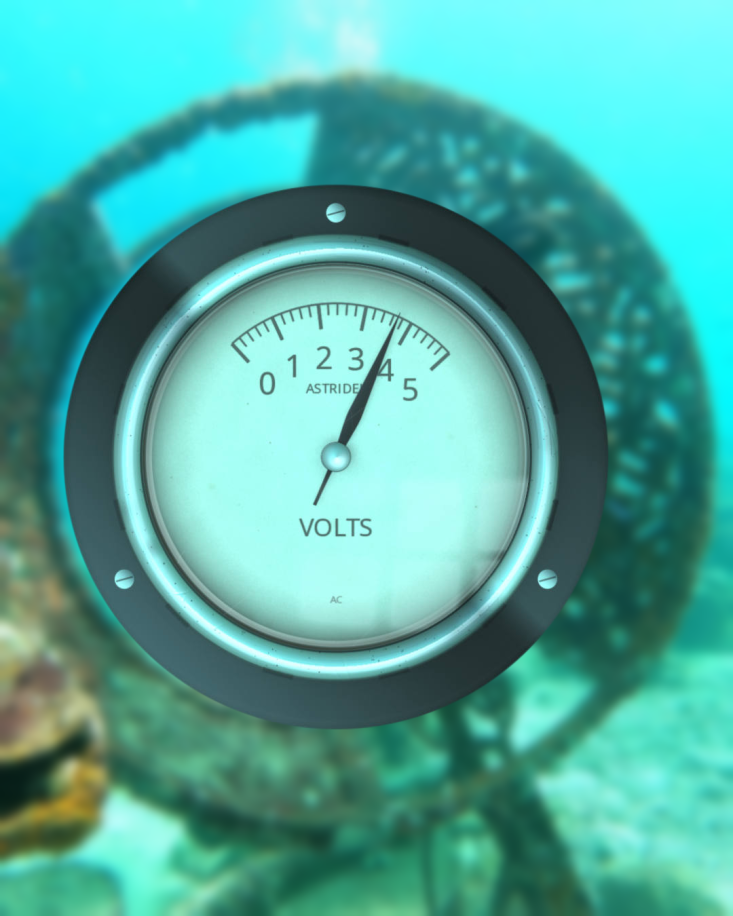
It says 3.7 V
